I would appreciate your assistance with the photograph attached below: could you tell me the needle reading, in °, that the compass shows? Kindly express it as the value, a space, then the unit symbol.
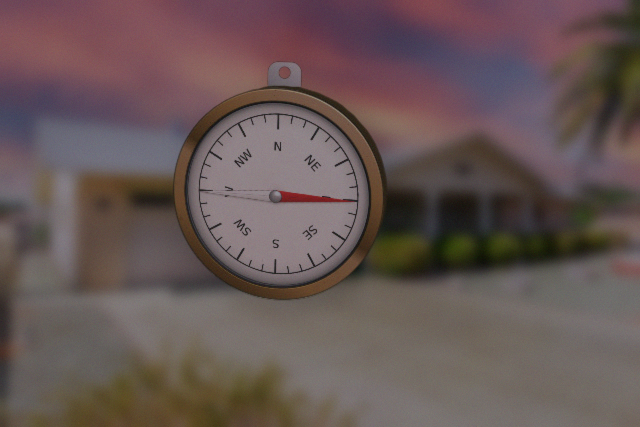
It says 90 °
